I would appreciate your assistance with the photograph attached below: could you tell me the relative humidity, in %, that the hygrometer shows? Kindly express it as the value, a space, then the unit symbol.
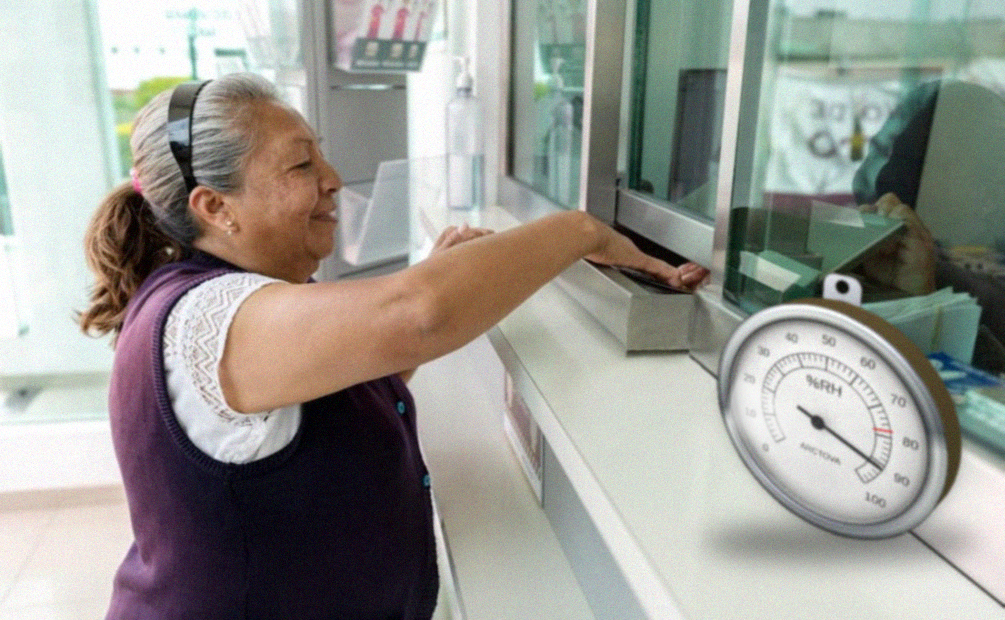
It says 90 %
